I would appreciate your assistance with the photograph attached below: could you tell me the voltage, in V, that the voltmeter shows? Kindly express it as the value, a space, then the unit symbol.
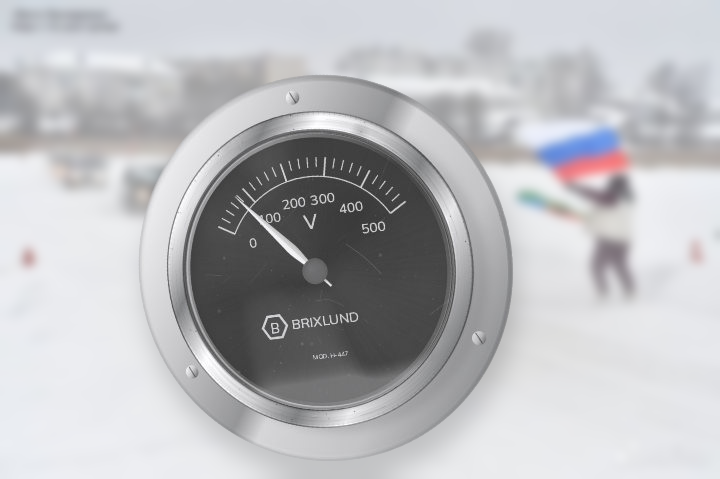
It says 80 V
